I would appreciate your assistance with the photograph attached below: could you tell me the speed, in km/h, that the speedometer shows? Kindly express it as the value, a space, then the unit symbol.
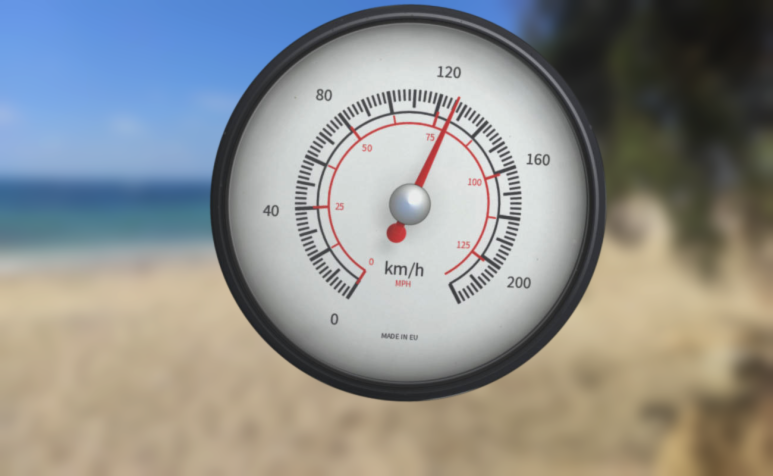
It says 126 km/h
